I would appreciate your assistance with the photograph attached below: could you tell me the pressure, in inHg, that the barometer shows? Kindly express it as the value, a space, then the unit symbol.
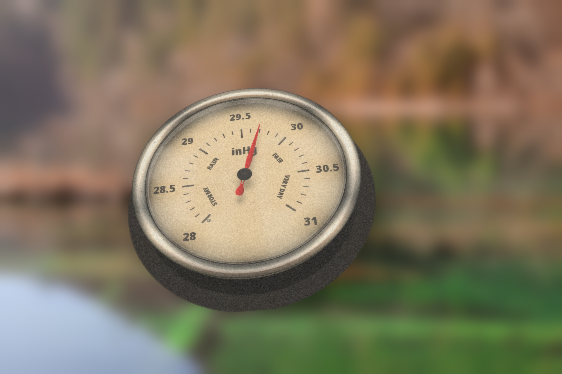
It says 29.7 inHg
